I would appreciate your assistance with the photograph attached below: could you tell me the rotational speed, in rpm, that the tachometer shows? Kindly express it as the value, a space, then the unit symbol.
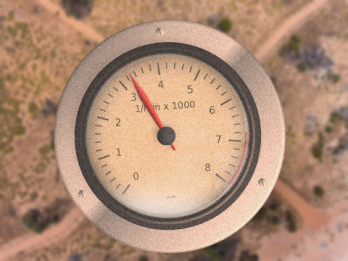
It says 3300 rpm
